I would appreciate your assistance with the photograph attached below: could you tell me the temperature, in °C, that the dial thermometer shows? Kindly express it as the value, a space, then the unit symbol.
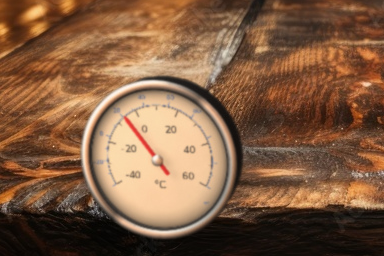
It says -5 °C
